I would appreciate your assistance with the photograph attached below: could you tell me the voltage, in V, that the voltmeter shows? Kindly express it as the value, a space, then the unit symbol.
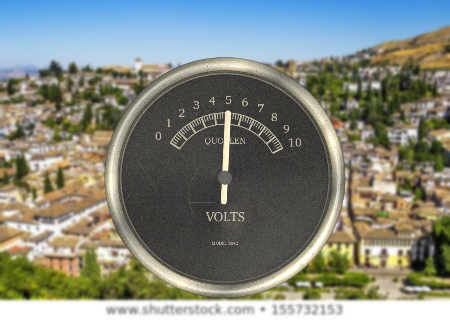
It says 5 V
